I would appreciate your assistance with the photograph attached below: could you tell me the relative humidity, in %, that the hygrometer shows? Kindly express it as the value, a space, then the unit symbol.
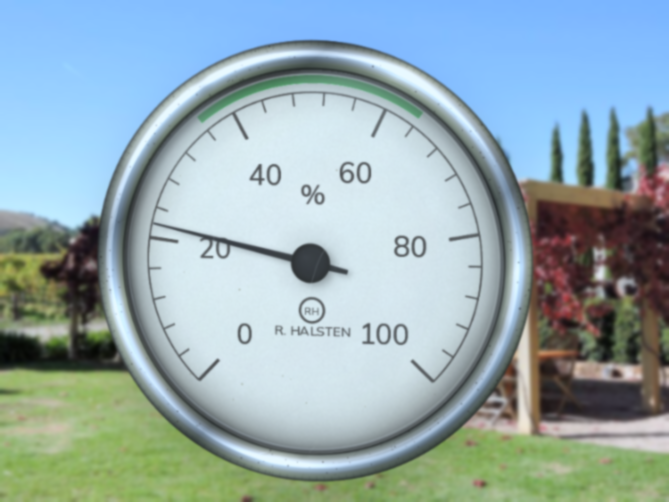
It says 22 %
